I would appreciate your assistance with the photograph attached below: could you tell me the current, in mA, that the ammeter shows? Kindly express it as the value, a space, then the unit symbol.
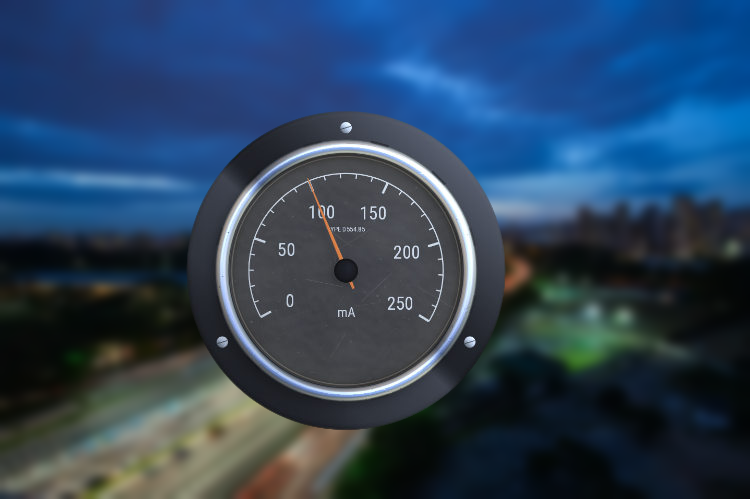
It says 100 mA
